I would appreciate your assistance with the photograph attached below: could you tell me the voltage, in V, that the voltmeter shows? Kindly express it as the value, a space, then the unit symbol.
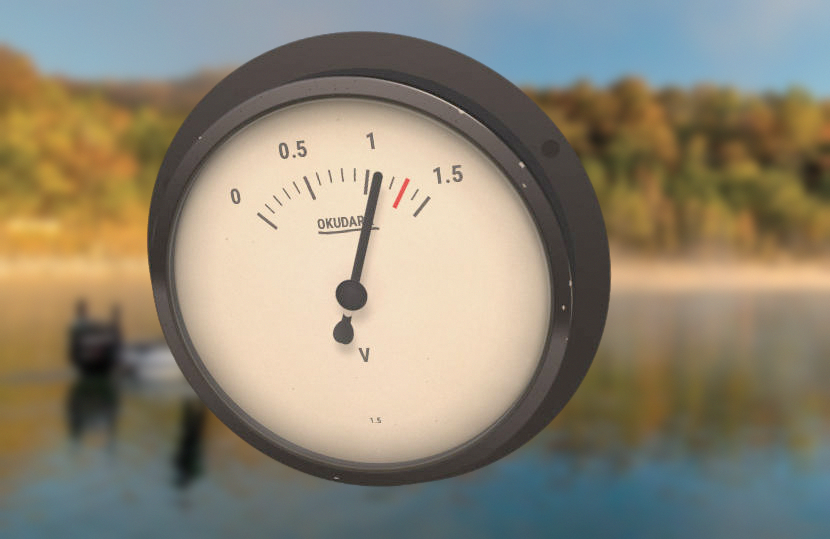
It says 1.1 V
